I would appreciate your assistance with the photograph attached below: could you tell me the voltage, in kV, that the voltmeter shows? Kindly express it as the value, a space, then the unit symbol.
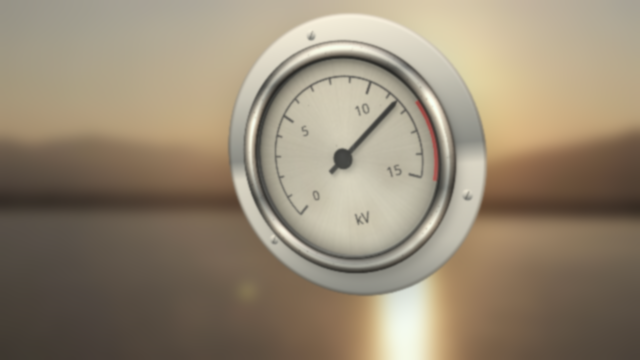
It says 11.5 kV
